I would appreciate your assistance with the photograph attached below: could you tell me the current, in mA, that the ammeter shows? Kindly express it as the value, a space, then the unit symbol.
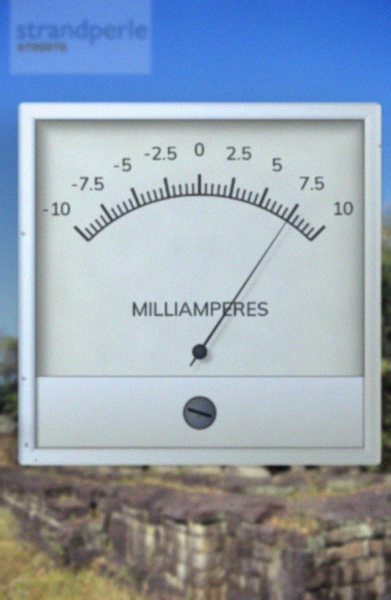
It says 7.5 mA
